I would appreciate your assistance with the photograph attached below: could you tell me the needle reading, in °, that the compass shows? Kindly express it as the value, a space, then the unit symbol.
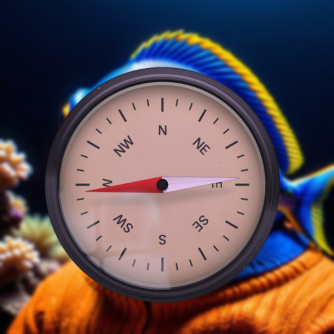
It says 265 °
